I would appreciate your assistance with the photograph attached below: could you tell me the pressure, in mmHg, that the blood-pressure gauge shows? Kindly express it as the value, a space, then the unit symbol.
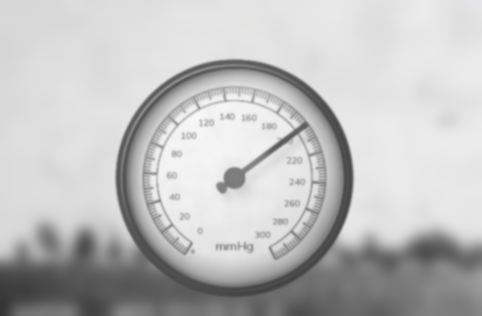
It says 200 mmHg
